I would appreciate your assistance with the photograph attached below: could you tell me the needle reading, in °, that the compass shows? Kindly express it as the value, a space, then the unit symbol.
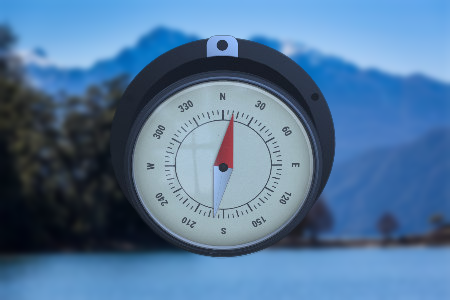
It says 10 °
